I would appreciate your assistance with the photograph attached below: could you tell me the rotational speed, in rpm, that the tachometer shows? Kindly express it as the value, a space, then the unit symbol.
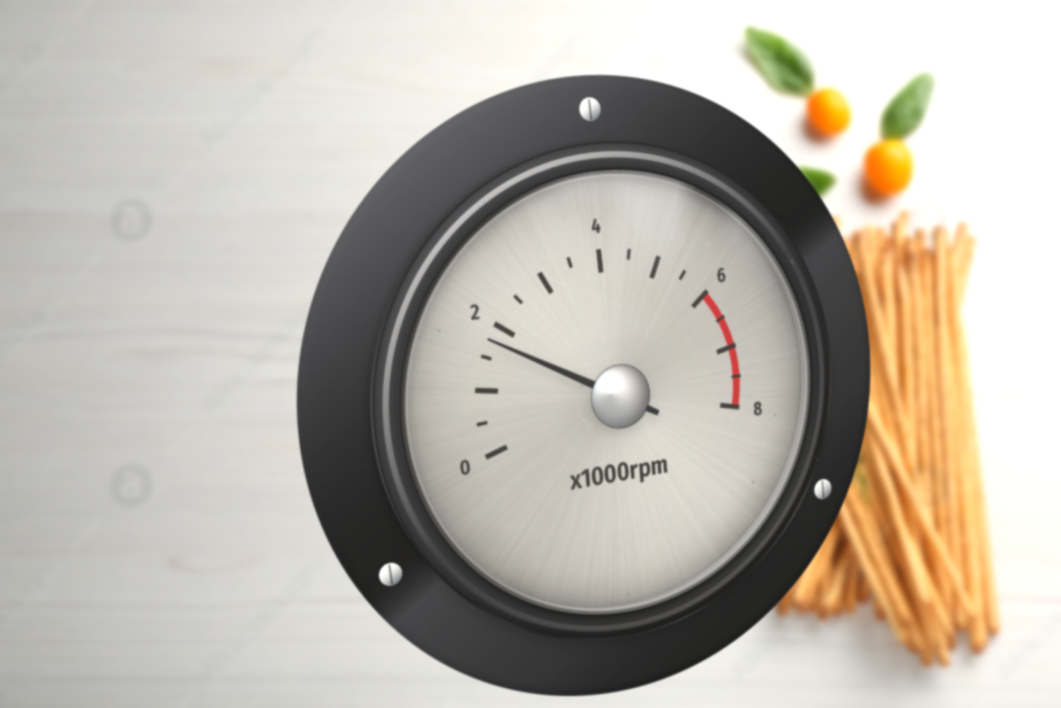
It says 1750 rpm
